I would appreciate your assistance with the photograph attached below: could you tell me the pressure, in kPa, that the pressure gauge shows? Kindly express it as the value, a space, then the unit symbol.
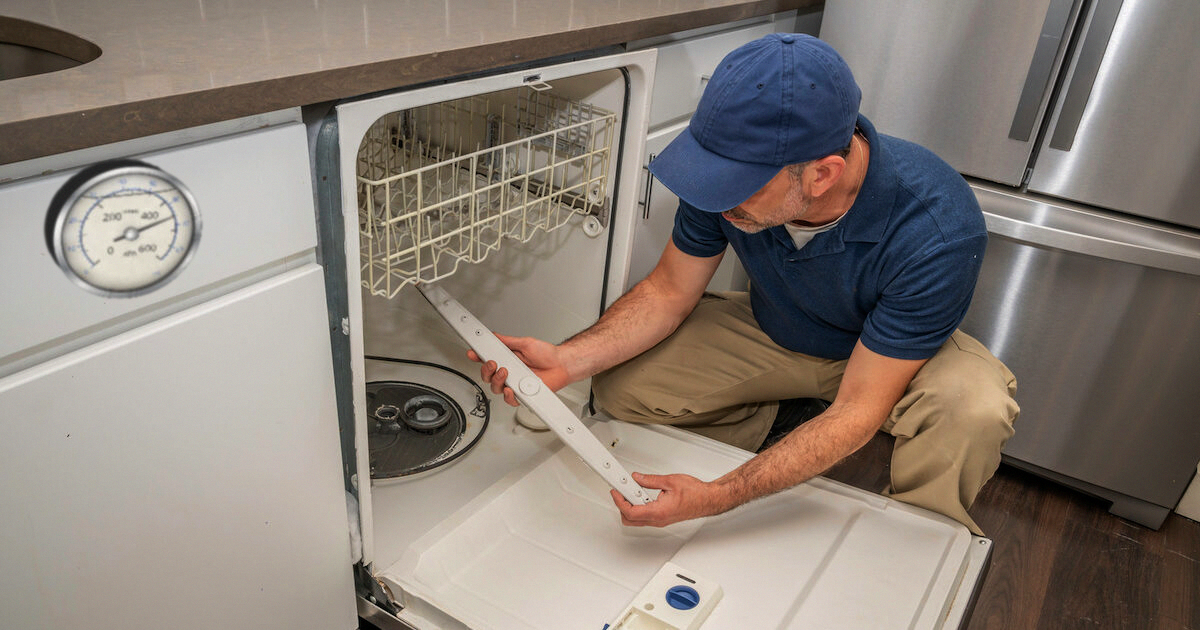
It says 450 kPa
